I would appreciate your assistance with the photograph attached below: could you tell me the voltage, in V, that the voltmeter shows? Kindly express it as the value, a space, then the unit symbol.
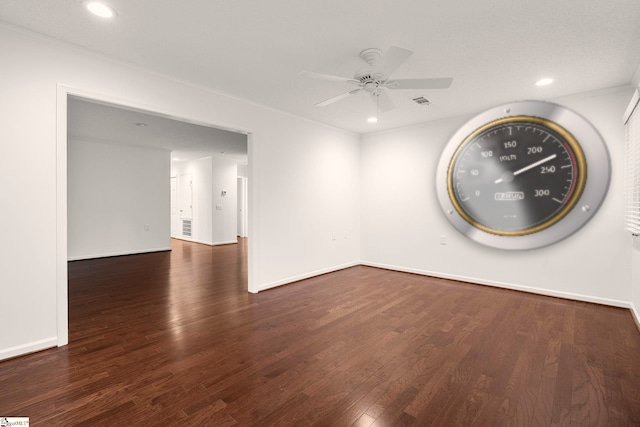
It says 230 V
